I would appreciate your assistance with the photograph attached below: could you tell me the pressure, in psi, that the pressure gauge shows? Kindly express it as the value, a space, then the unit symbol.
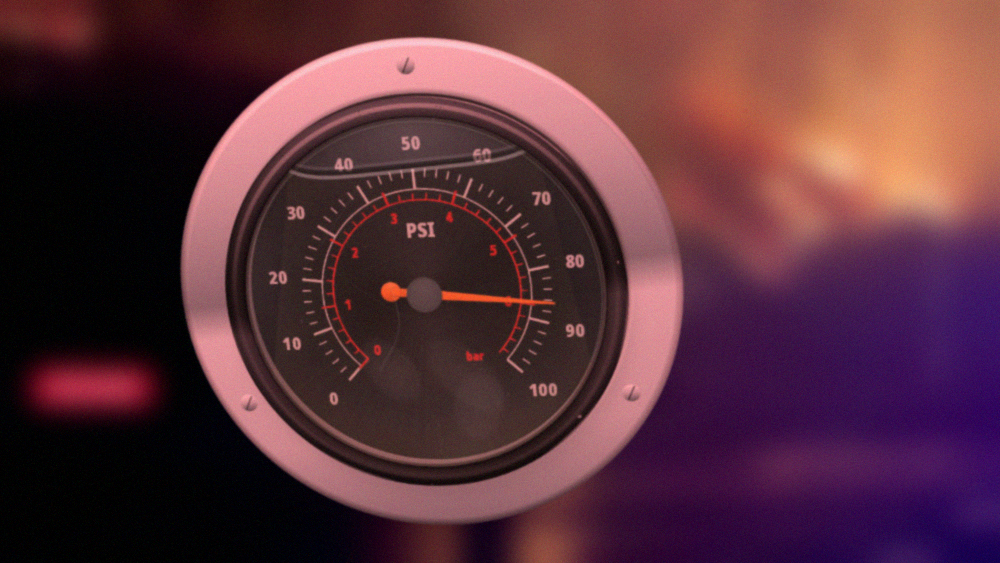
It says 86 psi
